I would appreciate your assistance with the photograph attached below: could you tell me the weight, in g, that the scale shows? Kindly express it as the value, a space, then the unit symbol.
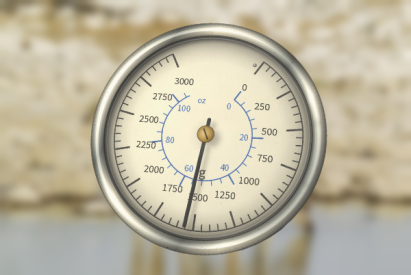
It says 1550 g
